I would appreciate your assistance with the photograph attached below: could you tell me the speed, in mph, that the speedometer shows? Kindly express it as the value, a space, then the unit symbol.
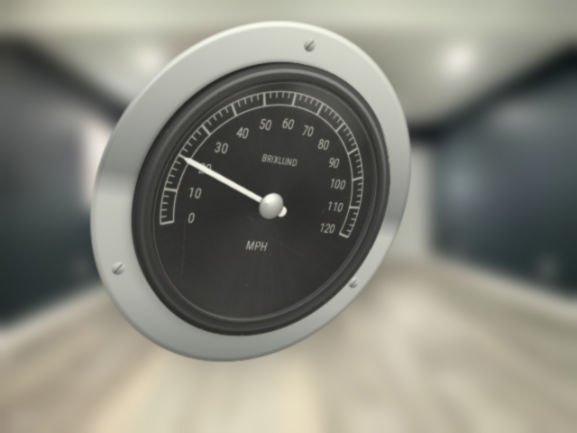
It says 20 mph
